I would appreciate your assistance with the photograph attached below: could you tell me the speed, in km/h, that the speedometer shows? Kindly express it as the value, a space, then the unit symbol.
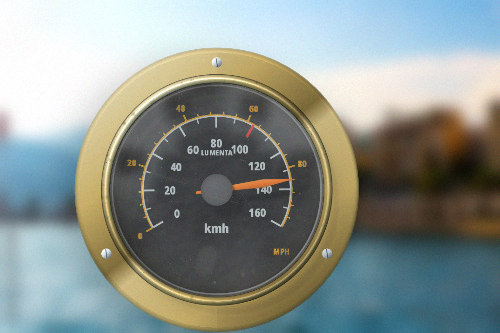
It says 135 km/h
